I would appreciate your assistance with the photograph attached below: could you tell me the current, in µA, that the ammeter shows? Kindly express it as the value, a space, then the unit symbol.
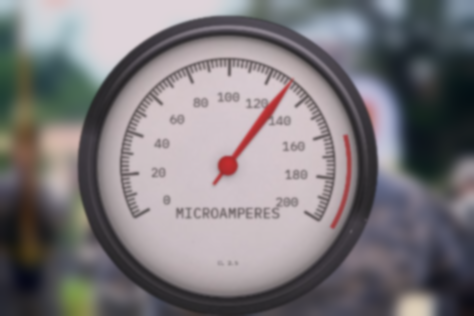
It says 130 µA
